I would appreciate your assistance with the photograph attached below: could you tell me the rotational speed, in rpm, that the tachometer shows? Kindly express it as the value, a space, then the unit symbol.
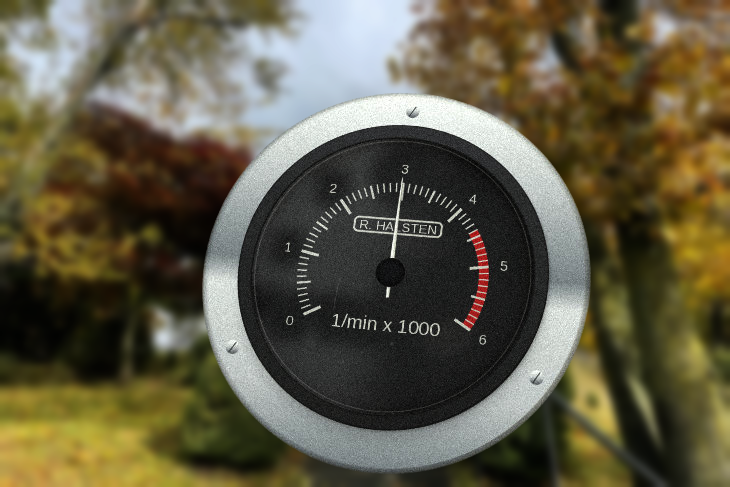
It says 3000 rpm
